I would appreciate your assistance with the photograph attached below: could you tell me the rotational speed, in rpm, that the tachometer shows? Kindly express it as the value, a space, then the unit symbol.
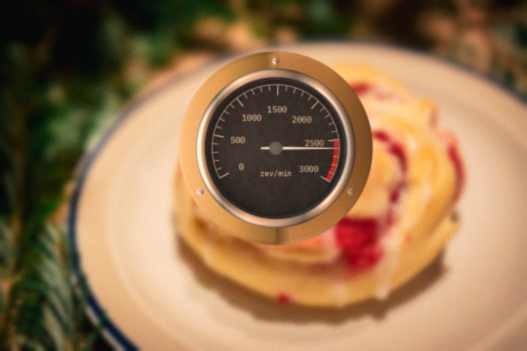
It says 2600 rpm
